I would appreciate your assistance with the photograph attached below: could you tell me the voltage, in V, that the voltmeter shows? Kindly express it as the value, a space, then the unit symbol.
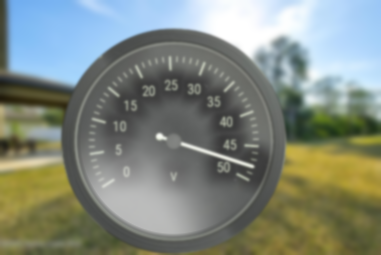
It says 48 V
